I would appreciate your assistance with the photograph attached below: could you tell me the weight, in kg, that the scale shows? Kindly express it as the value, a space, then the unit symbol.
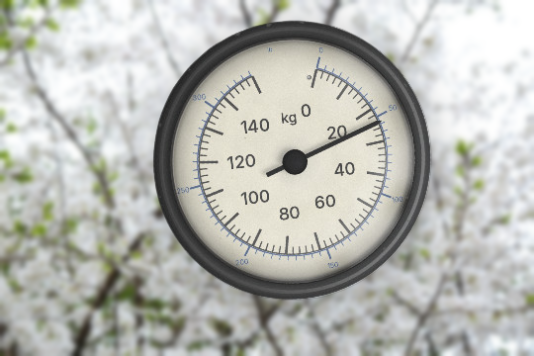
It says 24 kg
